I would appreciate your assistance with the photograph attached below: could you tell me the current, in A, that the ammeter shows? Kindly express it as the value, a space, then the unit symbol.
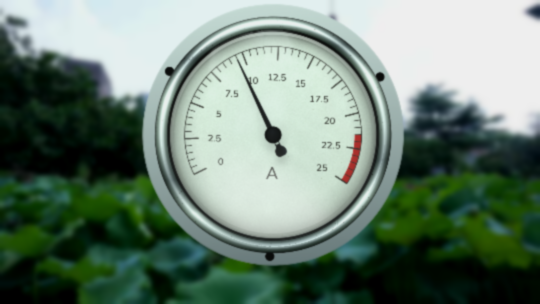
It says 9.5 A
